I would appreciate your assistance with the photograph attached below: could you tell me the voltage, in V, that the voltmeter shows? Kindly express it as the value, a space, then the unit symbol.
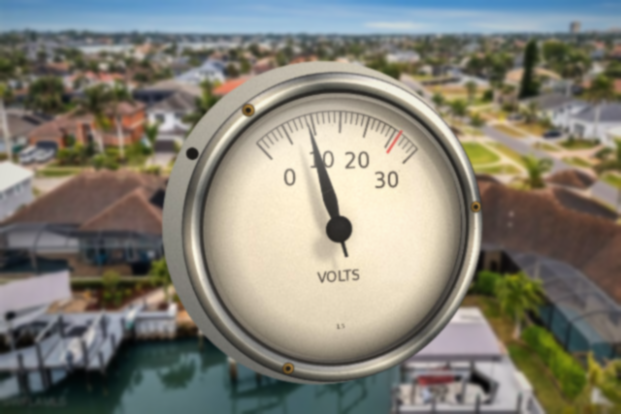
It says 9 V
